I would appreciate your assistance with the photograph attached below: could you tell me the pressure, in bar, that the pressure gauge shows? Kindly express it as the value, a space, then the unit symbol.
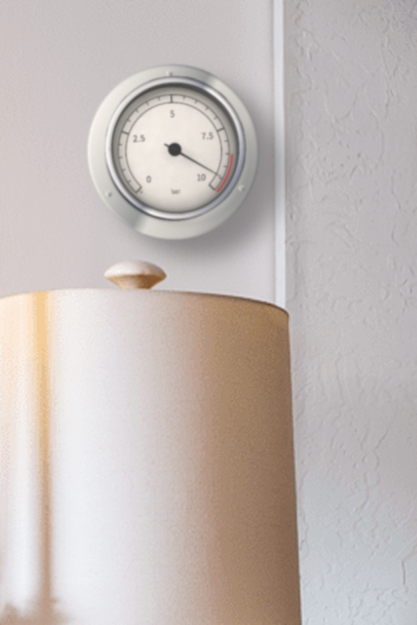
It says 9.5 bar
